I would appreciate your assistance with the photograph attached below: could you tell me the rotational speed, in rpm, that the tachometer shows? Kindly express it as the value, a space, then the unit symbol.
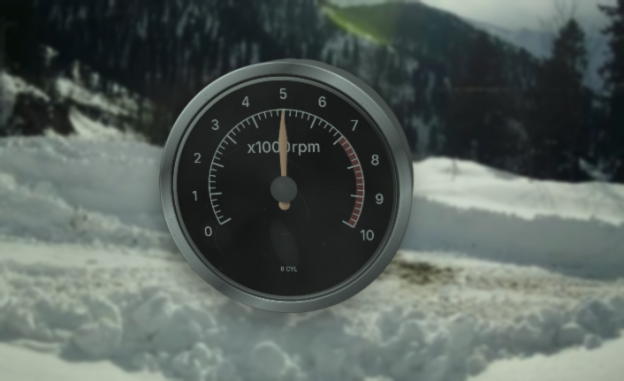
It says 5000 rpm
